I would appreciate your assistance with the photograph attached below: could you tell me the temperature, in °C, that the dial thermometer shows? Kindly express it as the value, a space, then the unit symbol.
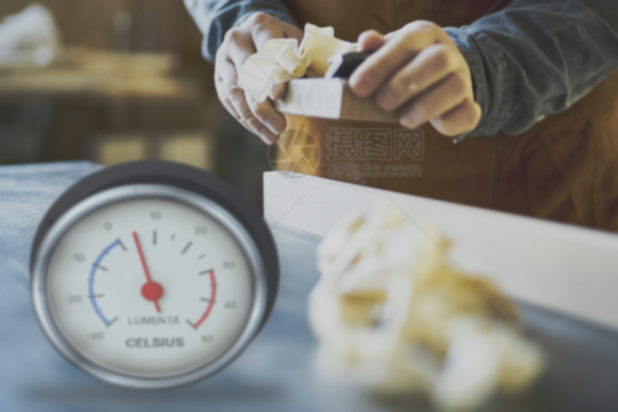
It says 5 °C
